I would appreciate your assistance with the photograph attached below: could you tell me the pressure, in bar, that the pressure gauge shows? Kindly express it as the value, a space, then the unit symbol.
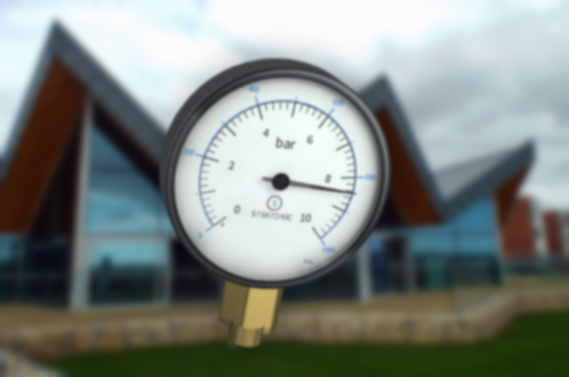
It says 8.4 bar
